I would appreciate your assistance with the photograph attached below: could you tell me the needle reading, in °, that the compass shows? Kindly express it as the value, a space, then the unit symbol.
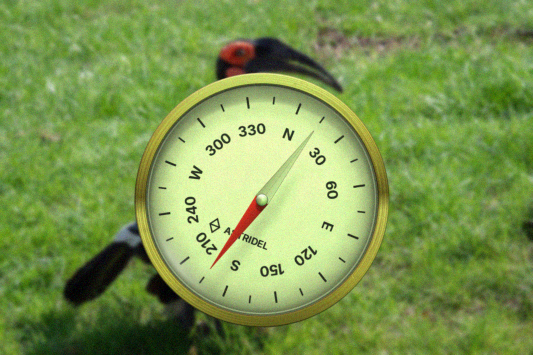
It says 195 °
